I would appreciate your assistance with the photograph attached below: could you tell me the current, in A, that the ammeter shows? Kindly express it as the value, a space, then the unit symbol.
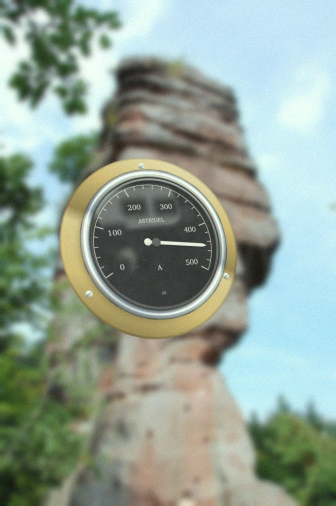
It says 450 A
